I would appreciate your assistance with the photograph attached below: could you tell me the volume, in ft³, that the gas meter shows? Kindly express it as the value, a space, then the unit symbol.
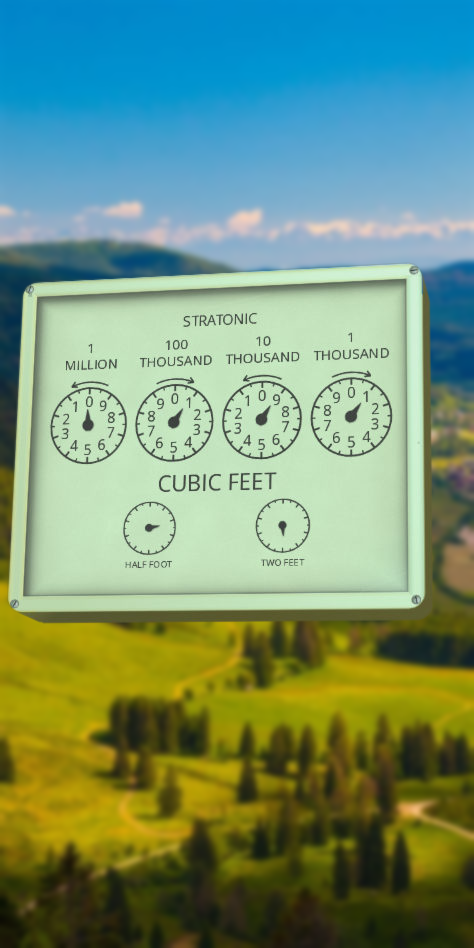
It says 9100 ft³
